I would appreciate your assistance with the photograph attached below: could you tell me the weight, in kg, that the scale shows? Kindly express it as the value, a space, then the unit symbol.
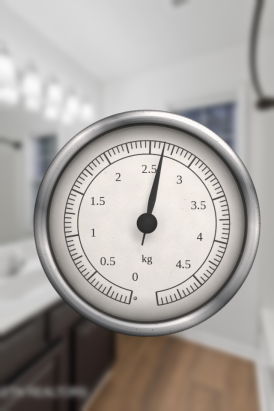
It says 2.65 kg
